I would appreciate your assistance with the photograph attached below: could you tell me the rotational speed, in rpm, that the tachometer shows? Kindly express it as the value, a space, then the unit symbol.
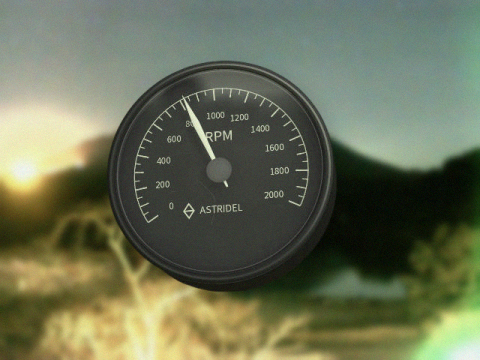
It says 825 rpm
